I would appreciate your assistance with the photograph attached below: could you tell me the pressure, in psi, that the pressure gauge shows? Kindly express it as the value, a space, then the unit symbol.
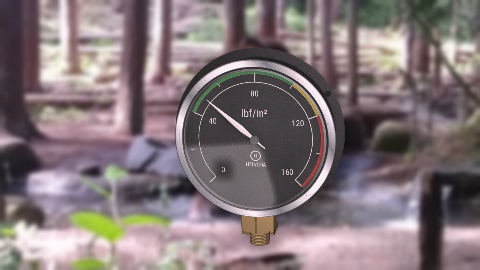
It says 50 psi
